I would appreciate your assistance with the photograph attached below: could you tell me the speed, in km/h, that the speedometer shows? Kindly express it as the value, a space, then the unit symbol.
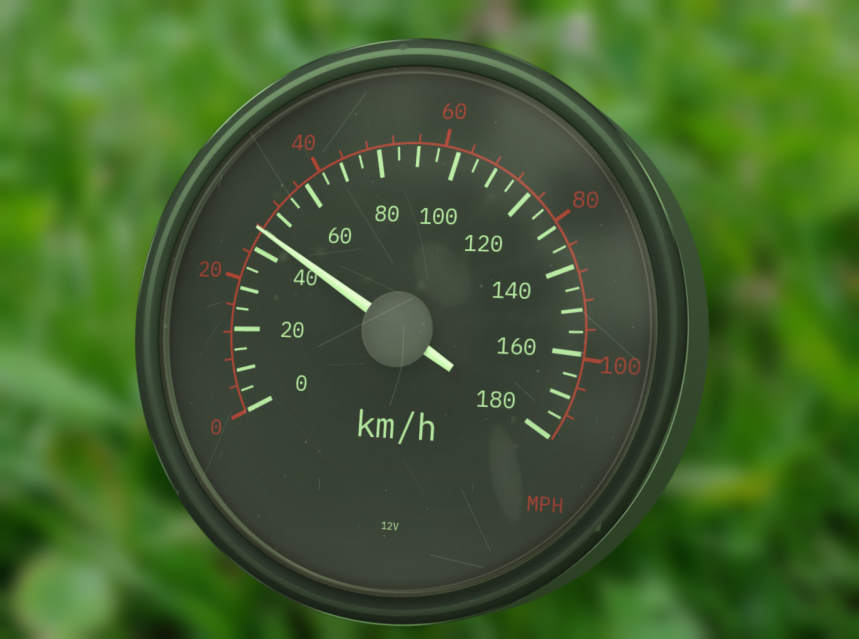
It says 45 km/h
